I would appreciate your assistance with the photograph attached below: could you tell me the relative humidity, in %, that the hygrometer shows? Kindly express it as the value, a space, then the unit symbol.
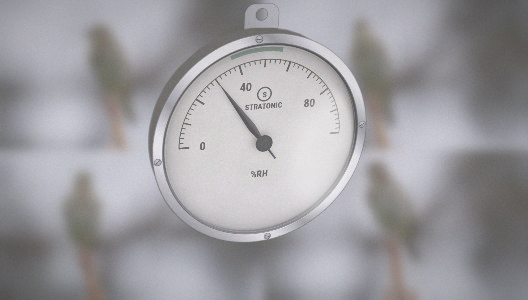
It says 30 %
